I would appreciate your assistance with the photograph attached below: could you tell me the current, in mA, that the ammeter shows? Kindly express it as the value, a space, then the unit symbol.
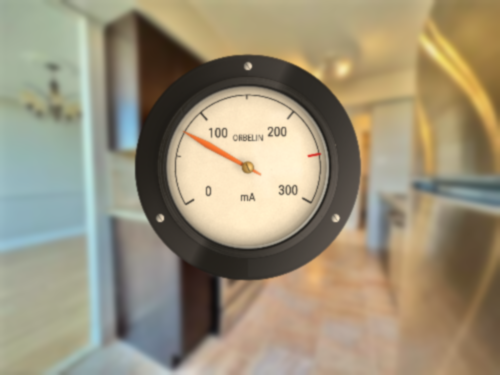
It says 75 mA
